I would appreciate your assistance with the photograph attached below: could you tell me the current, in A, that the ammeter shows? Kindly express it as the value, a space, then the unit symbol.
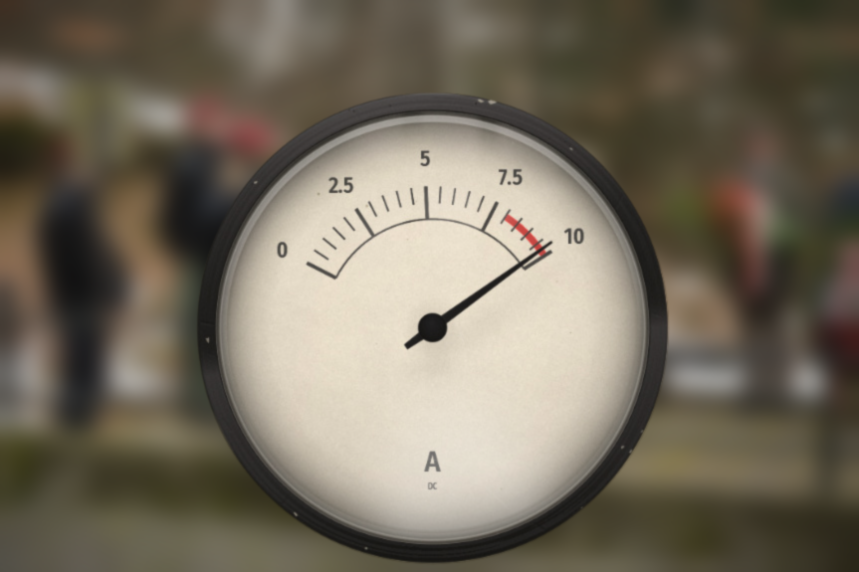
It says 9.75 A
